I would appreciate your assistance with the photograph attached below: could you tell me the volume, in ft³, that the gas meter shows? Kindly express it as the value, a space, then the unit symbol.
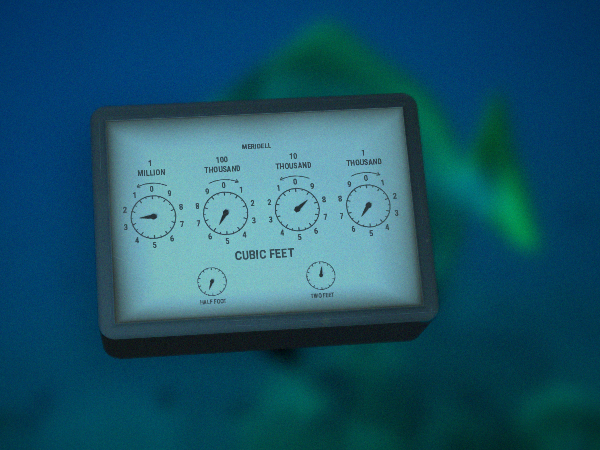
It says 258600 ft³
